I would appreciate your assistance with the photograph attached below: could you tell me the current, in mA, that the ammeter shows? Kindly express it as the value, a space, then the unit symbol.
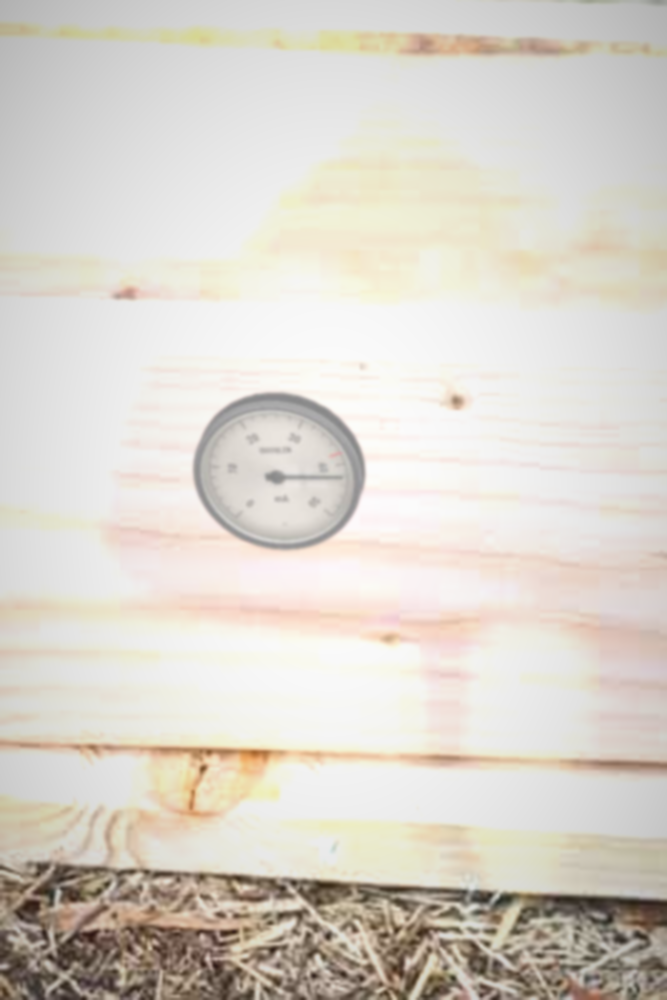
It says 42 mA
